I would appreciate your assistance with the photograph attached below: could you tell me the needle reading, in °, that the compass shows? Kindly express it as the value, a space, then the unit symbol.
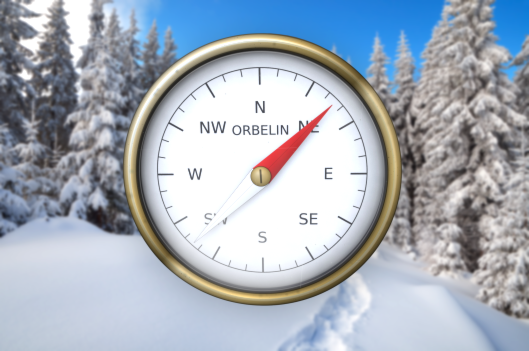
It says 45 °
